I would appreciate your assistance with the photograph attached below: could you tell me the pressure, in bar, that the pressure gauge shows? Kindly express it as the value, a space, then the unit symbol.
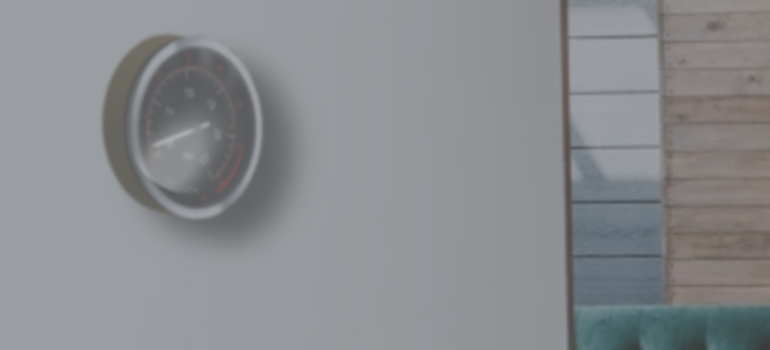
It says 1 bar
